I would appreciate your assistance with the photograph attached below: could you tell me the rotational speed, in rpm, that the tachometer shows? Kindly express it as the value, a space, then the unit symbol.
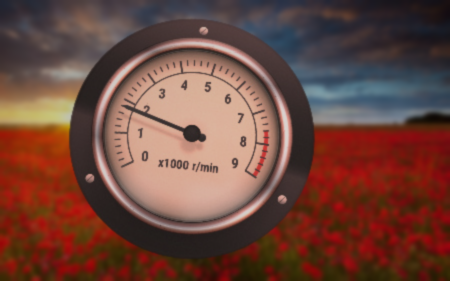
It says 1800 rpm
